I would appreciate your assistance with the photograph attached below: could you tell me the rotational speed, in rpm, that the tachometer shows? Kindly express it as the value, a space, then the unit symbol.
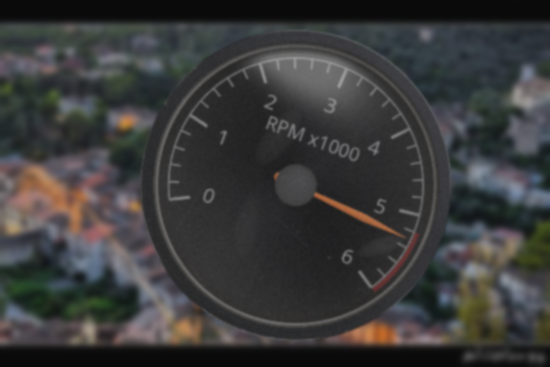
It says 5300 rpm
